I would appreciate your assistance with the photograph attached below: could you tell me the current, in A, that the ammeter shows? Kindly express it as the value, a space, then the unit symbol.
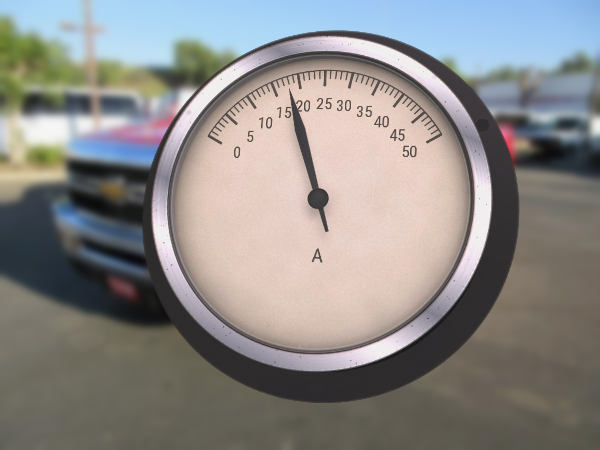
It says 18 A
